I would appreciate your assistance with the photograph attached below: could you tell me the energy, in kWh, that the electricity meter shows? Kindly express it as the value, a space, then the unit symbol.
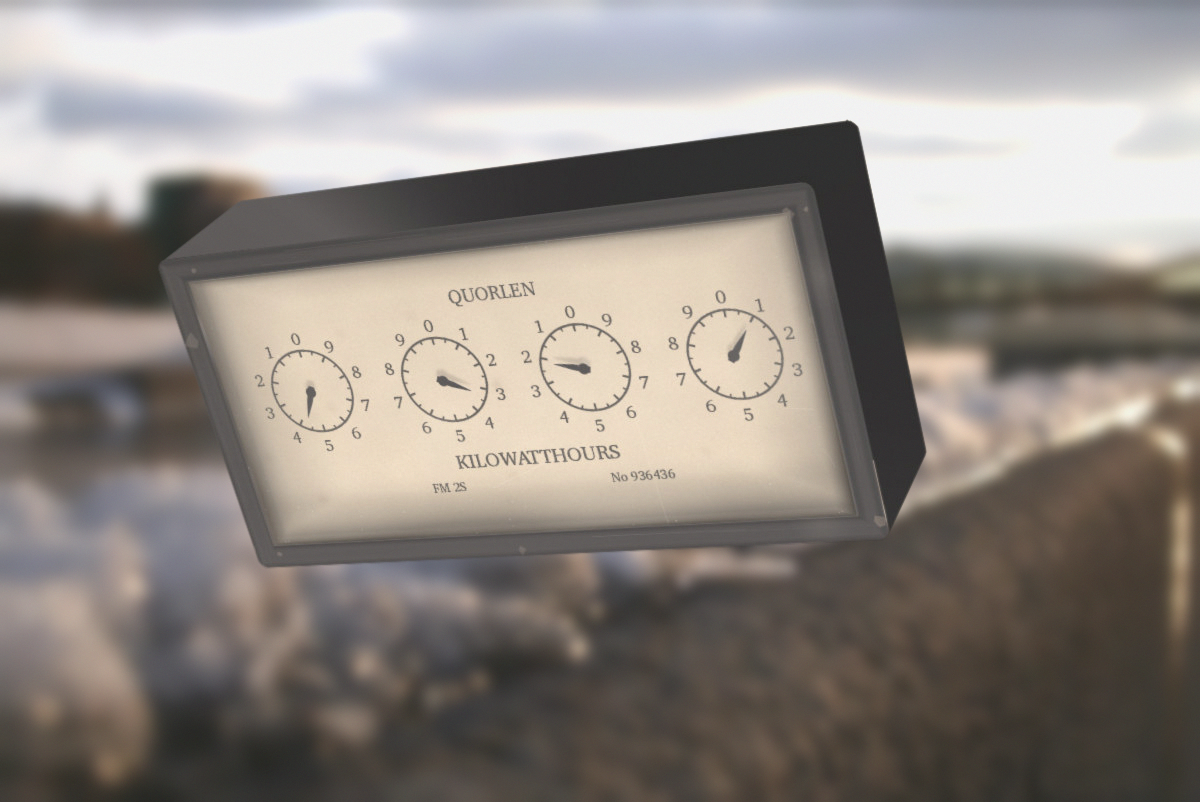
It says 4321 kWh
